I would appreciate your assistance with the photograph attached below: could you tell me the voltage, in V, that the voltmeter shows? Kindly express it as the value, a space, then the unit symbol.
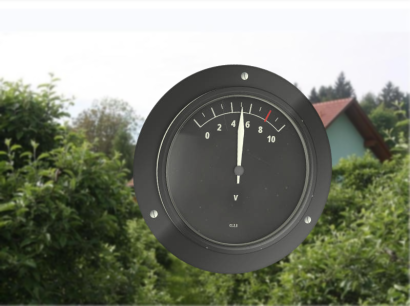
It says 5 V
